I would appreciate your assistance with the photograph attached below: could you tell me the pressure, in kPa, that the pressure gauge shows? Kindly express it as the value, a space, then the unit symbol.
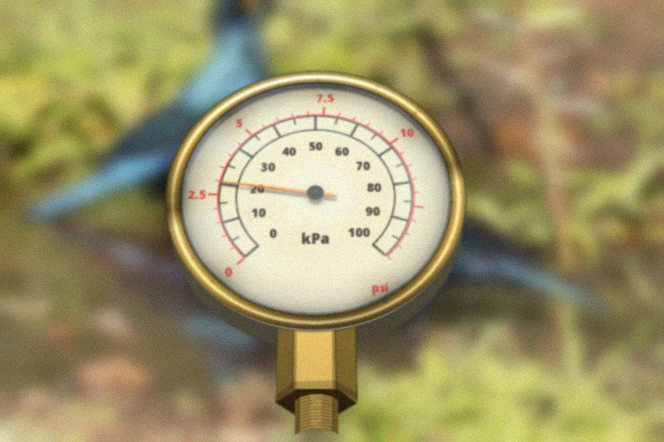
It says 20 kPa
